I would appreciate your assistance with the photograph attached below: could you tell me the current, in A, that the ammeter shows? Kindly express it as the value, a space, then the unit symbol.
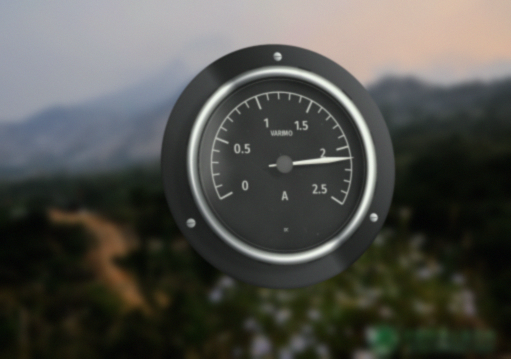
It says 2.1 A
